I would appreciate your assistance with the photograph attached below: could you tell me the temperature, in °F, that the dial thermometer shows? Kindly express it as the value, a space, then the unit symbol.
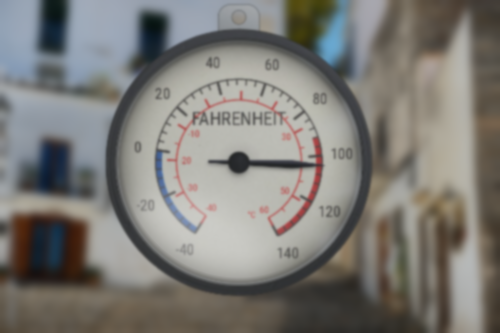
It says 104 °F
